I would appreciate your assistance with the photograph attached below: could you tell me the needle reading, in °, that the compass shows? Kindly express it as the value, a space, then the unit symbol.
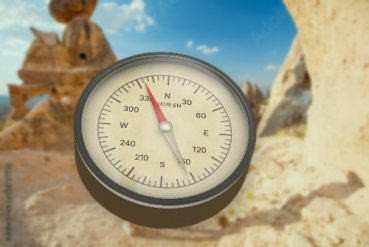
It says 335 °
